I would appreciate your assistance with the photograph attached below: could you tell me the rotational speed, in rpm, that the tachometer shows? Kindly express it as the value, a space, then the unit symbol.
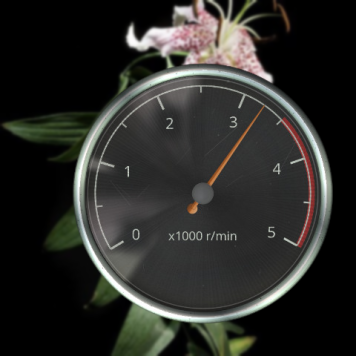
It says 3250 rpm
